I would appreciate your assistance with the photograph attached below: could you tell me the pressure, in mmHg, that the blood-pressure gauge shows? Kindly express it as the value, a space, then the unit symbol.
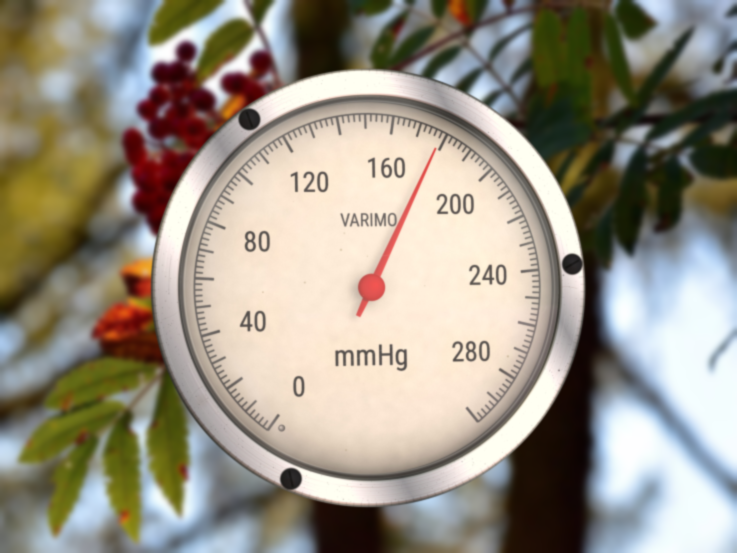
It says 178 mmHg
